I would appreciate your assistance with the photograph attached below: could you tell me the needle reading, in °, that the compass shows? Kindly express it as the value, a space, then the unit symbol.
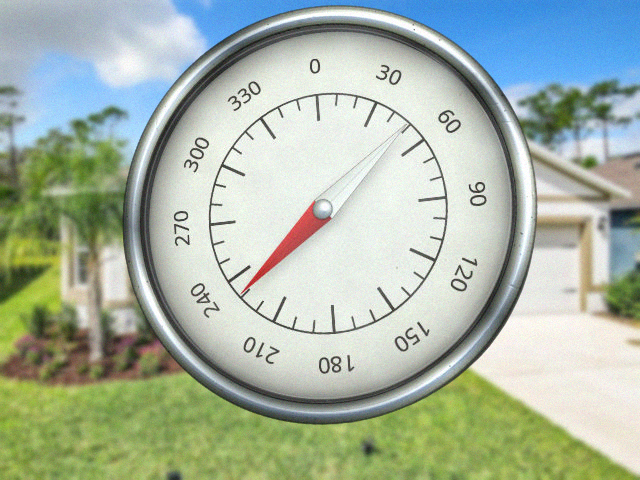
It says 230 °
